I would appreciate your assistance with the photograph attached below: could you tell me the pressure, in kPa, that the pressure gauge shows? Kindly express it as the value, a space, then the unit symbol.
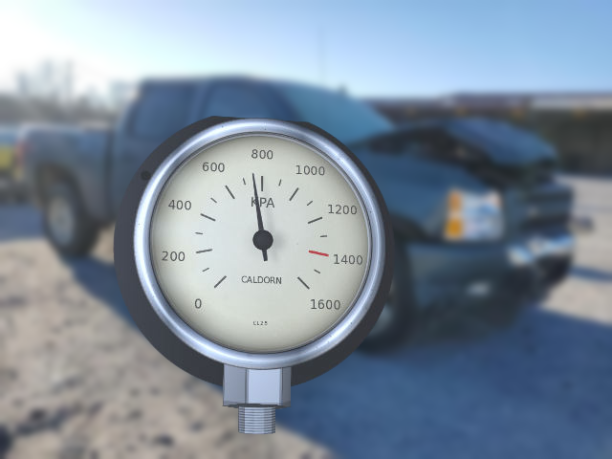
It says 750 kPa
